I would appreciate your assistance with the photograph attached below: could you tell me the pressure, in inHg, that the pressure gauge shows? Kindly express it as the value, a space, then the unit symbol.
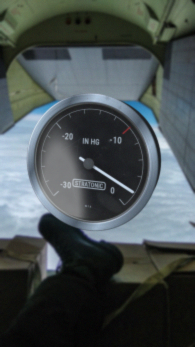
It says -2 inHg
